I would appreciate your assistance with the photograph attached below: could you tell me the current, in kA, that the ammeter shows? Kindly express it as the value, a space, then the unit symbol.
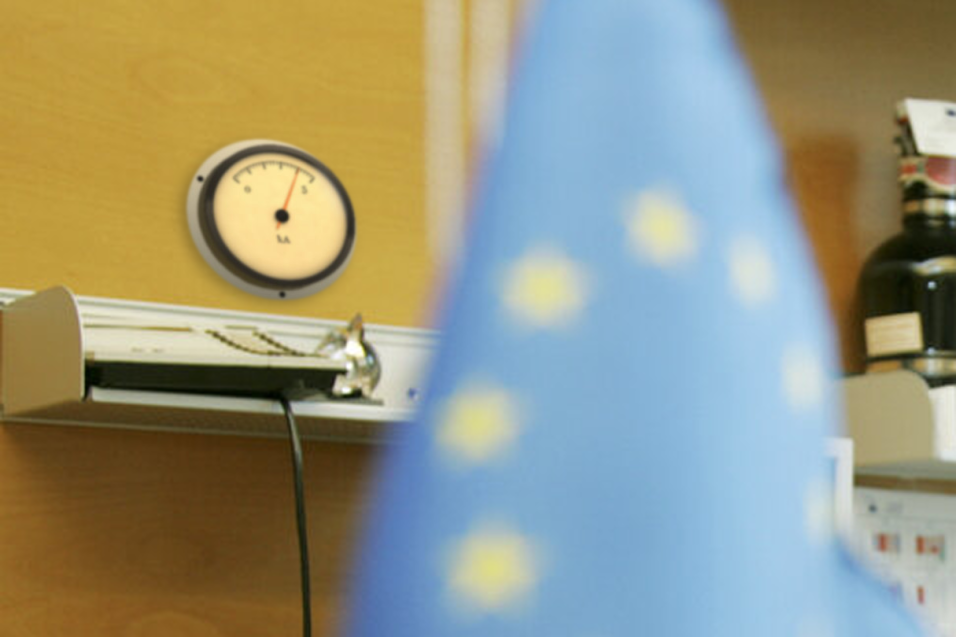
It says 4 kA
